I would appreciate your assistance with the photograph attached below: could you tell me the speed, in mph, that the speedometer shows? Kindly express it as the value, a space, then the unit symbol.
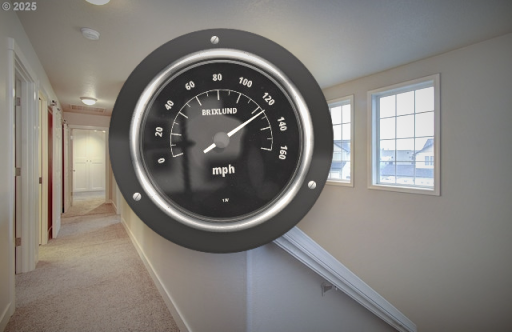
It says 125 mph
